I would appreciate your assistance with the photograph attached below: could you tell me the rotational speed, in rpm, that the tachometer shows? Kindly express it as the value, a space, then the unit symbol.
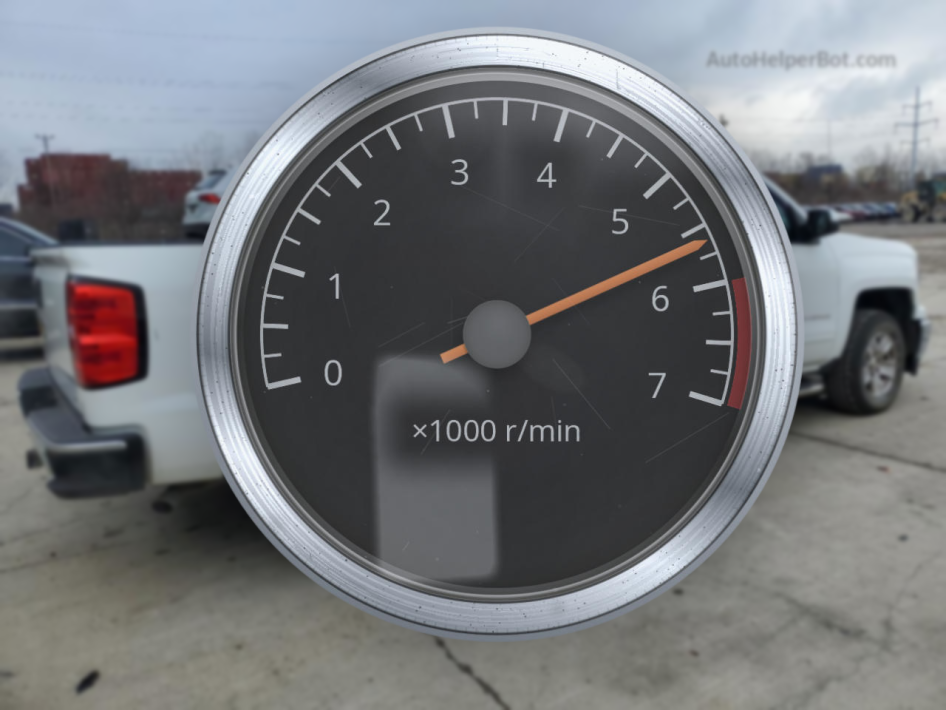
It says 5625 rpm
